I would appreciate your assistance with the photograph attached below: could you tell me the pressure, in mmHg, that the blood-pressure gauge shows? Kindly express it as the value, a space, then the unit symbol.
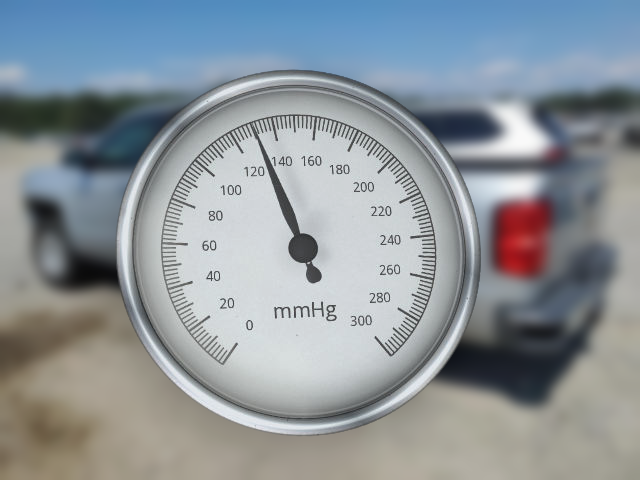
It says 130 mmHg
